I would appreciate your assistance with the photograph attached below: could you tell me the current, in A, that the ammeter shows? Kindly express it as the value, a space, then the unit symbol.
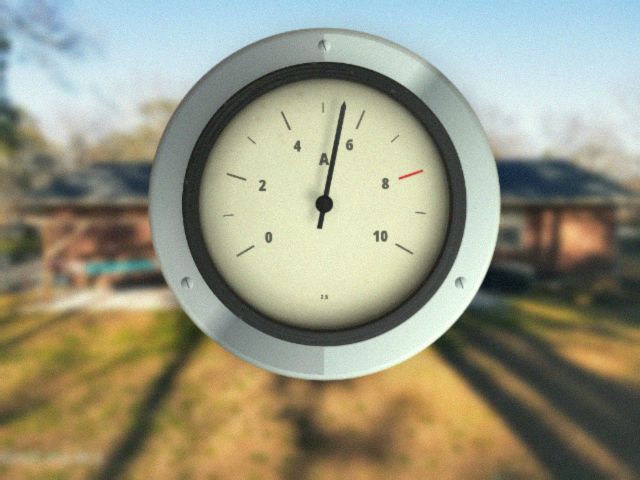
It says 5.5 A
